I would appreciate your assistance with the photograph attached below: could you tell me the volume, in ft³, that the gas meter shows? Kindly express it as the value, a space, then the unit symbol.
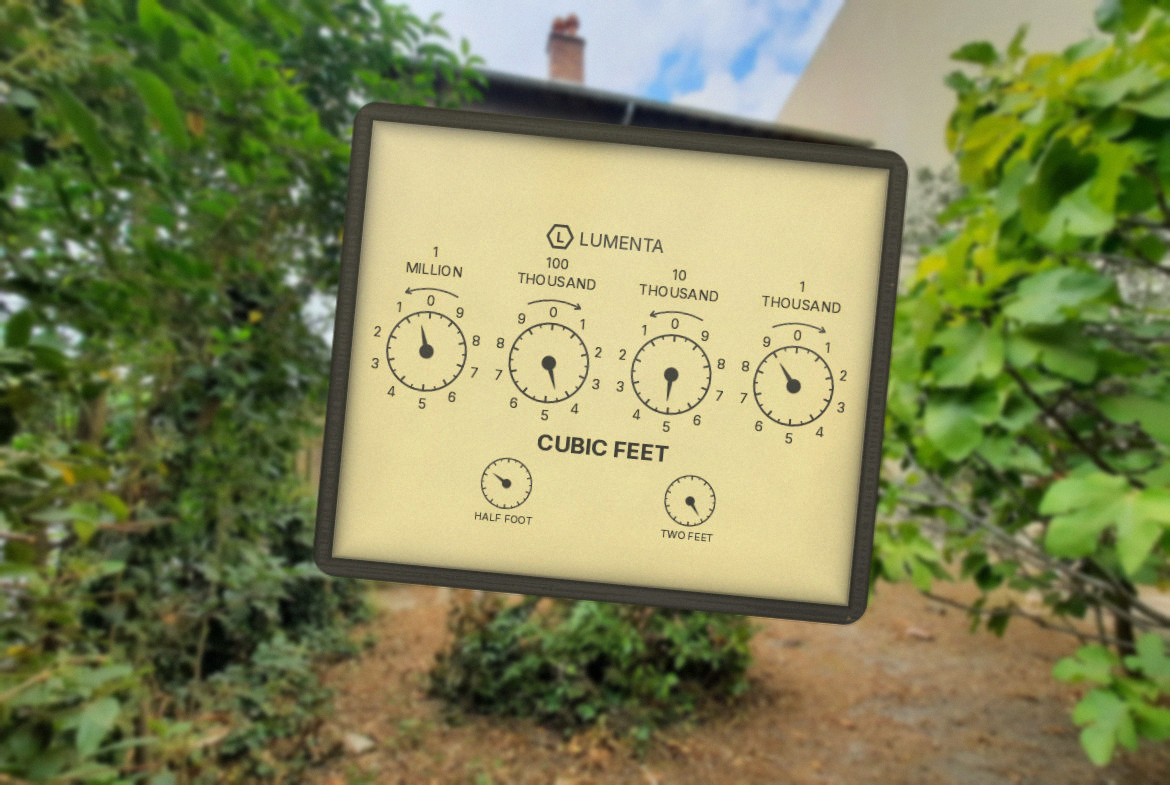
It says 44900 ft³
